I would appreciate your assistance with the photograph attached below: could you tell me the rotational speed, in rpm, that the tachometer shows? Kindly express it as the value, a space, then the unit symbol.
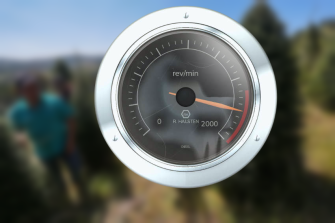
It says 1750 rpm
